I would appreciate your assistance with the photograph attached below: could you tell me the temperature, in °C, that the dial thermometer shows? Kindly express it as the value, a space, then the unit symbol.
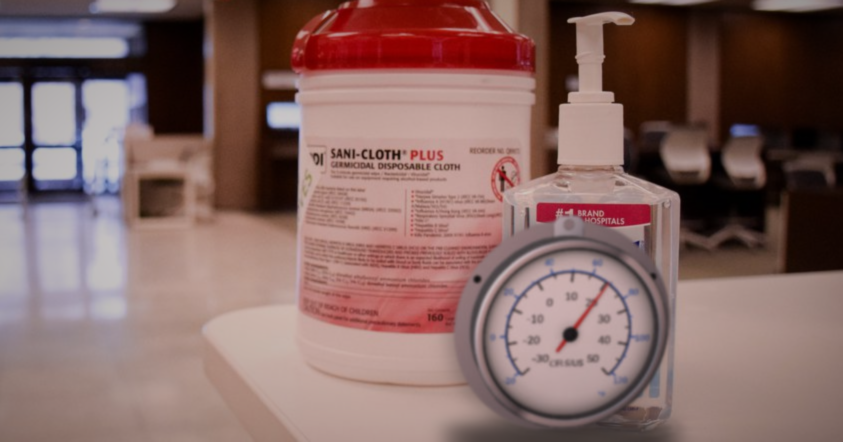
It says 20 °C
